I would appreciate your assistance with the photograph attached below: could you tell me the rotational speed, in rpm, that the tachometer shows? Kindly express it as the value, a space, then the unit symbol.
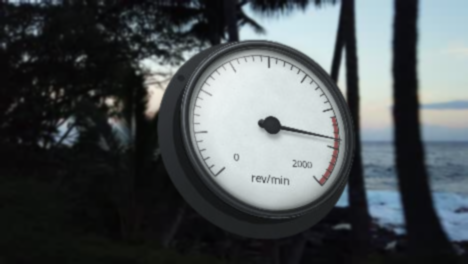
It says 1700 rpm
